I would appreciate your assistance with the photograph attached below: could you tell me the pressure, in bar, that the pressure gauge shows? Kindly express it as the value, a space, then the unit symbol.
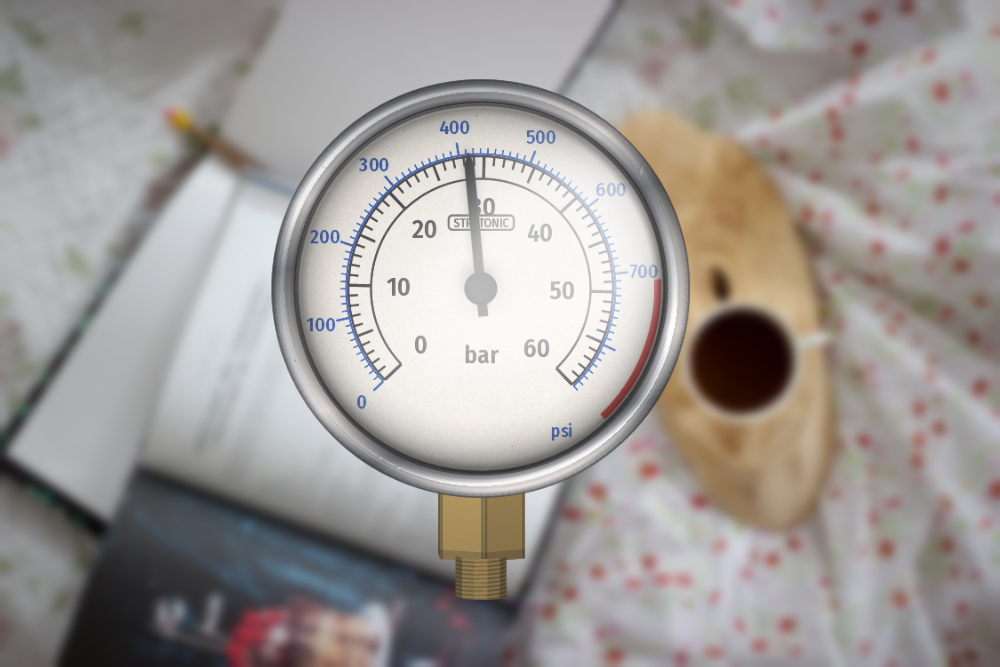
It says 28.5 bar
